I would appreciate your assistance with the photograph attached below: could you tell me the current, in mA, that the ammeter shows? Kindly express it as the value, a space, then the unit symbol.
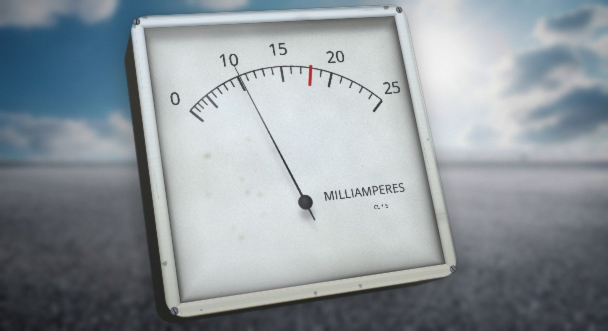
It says 10 mA
